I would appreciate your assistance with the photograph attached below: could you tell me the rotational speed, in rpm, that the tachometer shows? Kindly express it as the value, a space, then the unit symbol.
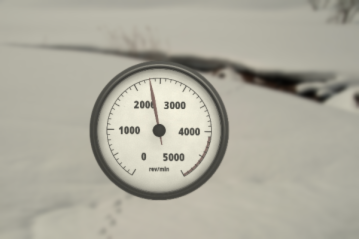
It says 2300 rpm
